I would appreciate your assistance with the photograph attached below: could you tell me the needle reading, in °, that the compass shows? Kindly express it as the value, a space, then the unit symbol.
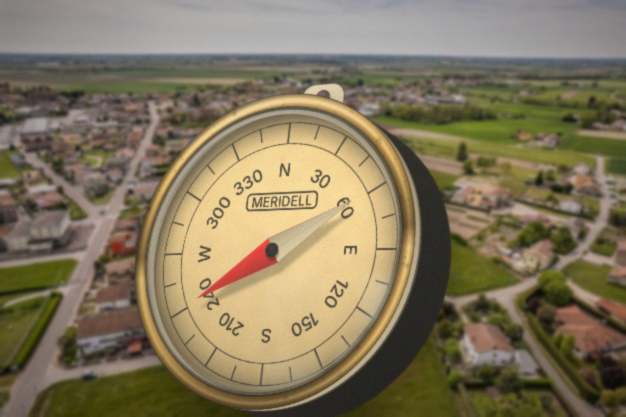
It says 240 °
